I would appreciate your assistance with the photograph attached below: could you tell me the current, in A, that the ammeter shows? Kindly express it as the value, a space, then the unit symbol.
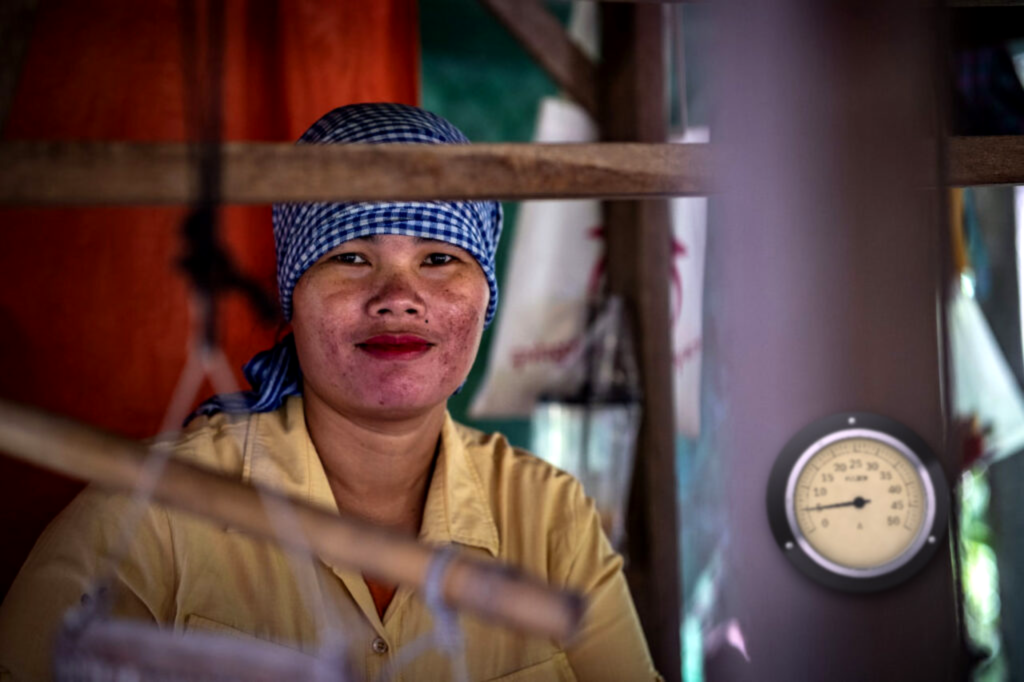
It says 5 A
